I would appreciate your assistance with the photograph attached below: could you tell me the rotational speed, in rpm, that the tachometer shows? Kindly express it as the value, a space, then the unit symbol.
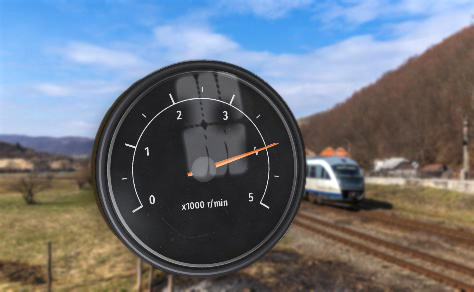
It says 4000 rpm
